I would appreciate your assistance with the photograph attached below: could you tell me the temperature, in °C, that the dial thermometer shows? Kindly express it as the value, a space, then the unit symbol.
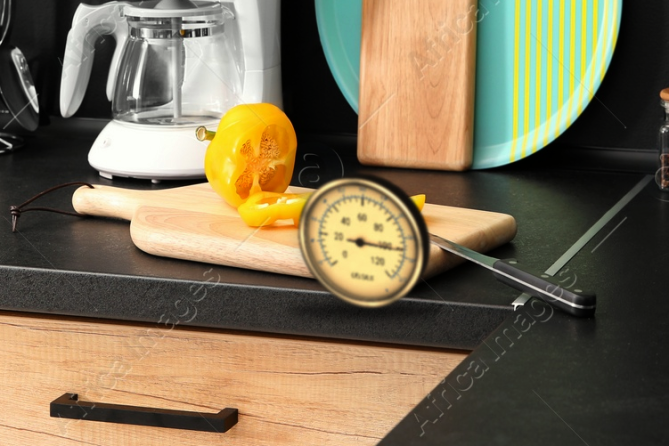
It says 100 °C
